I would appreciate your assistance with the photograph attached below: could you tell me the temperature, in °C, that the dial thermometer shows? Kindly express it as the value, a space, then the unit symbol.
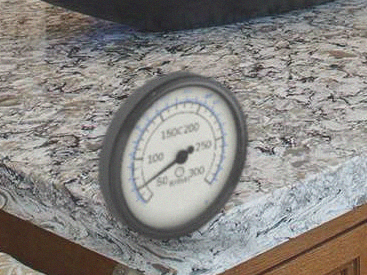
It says 70 °C
